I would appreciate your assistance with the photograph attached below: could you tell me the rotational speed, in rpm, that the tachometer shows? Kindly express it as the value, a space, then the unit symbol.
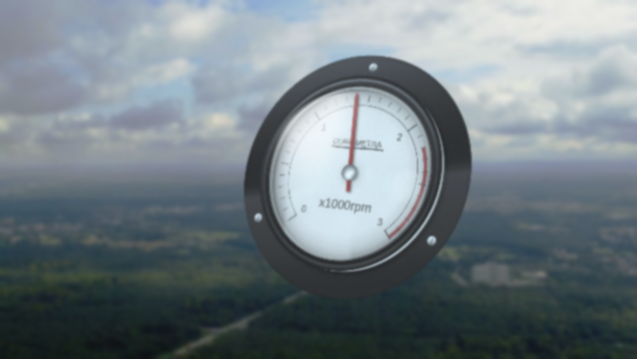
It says 1400 rpm
